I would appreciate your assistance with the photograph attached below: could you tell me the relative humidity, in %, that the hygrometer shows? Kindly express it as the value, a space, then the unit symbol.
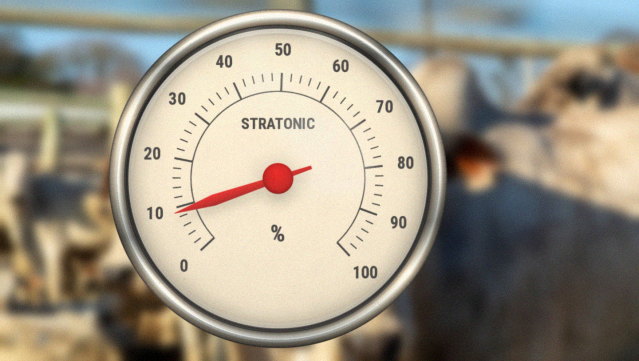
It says 9 %
